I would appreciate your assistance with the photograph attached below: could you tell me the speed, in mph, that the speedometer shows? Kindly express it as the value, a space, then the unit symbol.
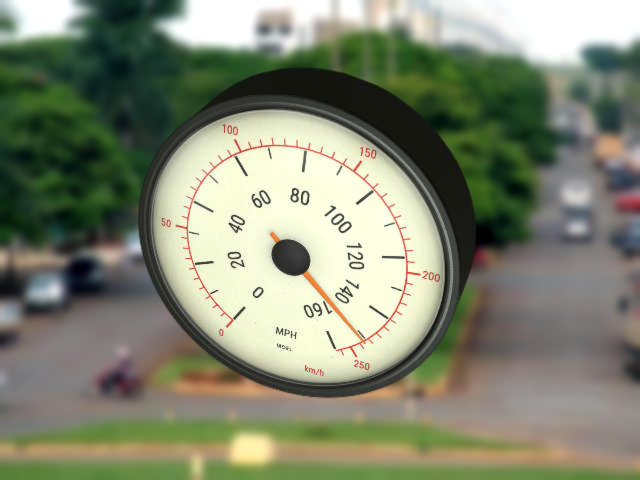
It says 150 mph
